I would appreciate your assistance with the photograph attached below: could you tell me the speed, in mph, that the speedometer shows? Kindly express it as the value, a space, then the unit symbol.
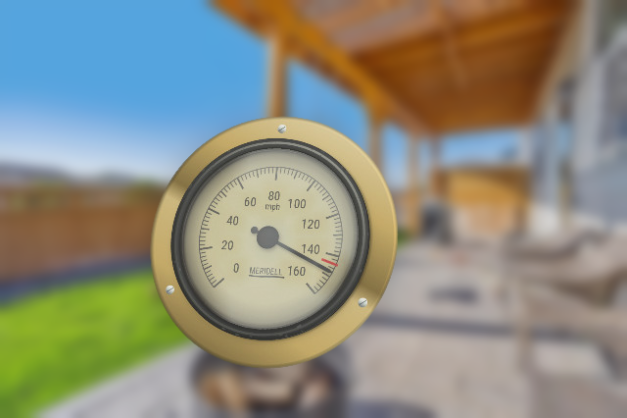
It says 148 mph
